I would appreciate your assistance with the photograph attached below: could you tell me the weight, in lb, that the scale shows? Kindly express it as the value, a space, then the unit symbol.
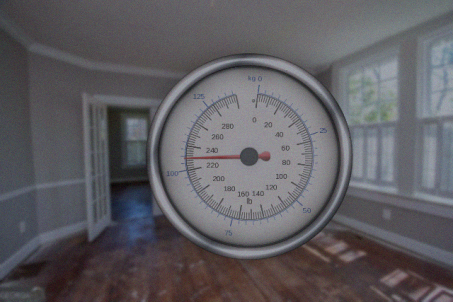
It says 230 lb
